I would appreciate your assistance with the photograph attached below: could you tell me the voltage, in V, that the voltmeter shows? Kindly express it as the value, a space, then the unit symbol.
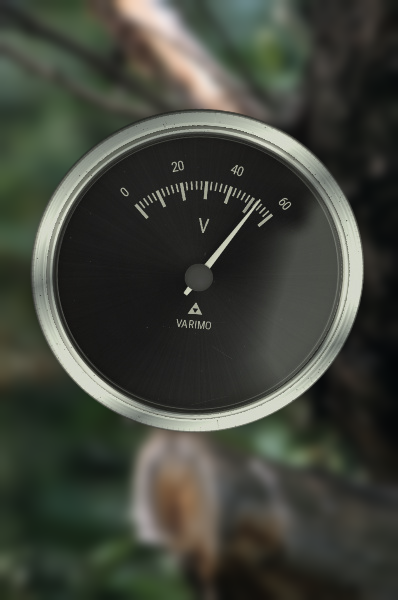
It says 52 V
